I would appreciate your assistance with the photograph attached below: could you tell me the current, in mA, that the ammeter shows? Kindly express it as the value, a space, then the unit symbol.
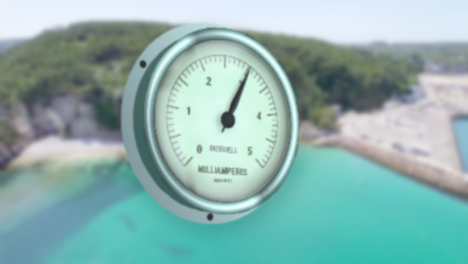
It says 3 mA
